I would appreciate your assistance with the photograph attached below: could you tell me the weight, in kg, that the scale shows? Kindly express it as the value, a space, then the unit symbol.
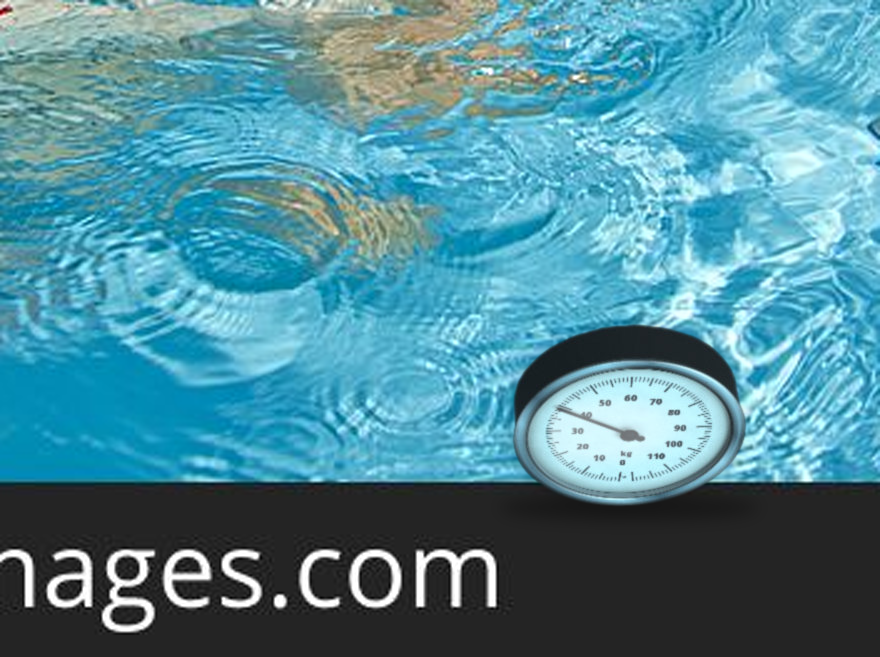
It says 40 kg
